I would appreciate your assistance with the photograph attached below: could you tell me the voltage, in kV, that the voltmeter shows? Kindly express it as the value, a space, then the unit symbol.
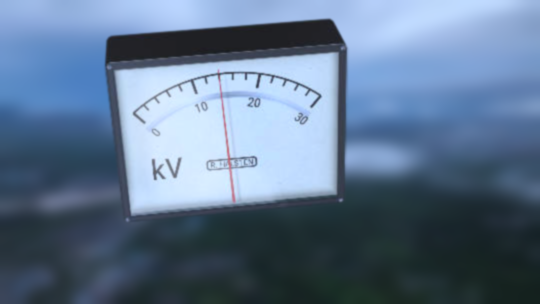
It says 14 kV
